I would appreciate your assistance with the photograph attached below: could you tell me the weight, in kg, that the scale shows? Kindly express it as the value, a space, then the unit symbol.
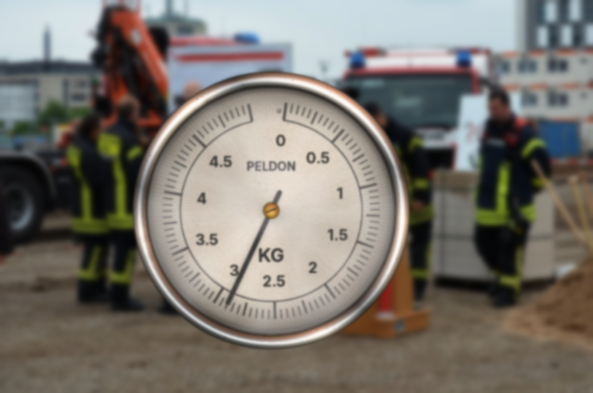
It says 2.9 kg
